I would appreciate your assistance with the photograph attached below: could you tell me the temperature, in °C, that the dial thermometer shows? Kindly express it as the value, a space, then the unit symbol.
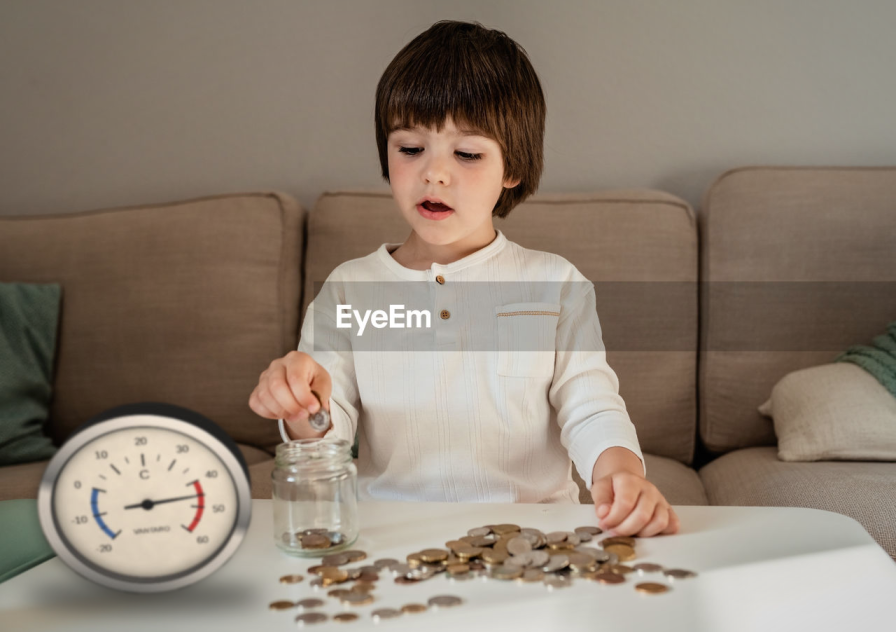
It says 45 °C
